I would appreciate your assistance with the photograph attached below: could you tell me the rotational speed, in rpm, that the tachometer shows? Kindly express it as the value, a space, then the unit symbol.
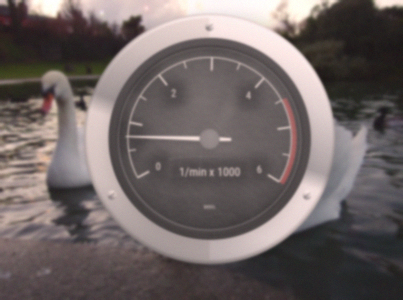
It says 750 rpm
